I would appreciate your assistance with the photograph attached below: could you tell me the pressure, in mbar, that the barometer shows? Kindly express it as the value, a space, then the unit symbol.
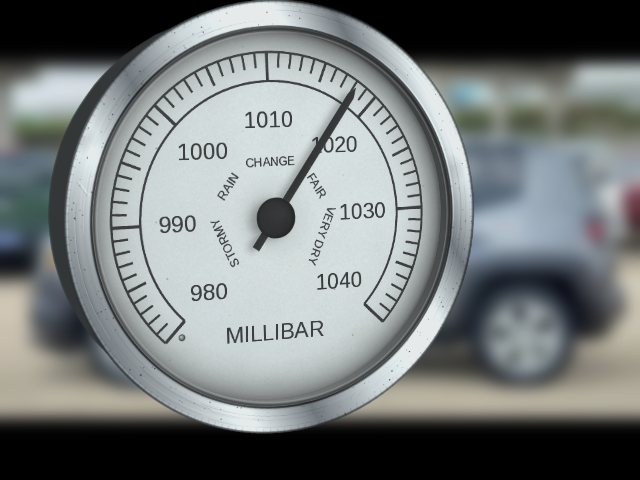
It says 1018 mbar
